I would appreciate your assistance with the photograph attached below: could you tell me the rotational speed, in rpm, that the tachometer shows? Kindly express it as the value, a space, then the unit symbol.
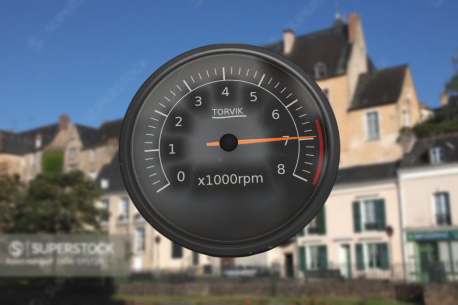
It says 7000 rpm
